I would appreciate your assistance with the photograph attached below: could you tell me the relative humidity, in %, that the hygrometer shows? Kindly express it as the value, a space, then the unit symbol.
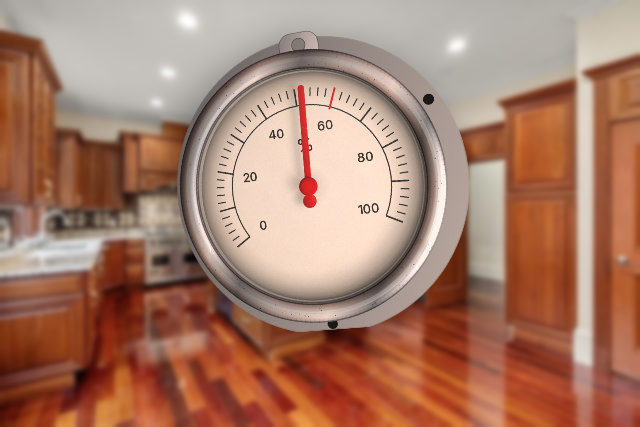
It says 52 %
